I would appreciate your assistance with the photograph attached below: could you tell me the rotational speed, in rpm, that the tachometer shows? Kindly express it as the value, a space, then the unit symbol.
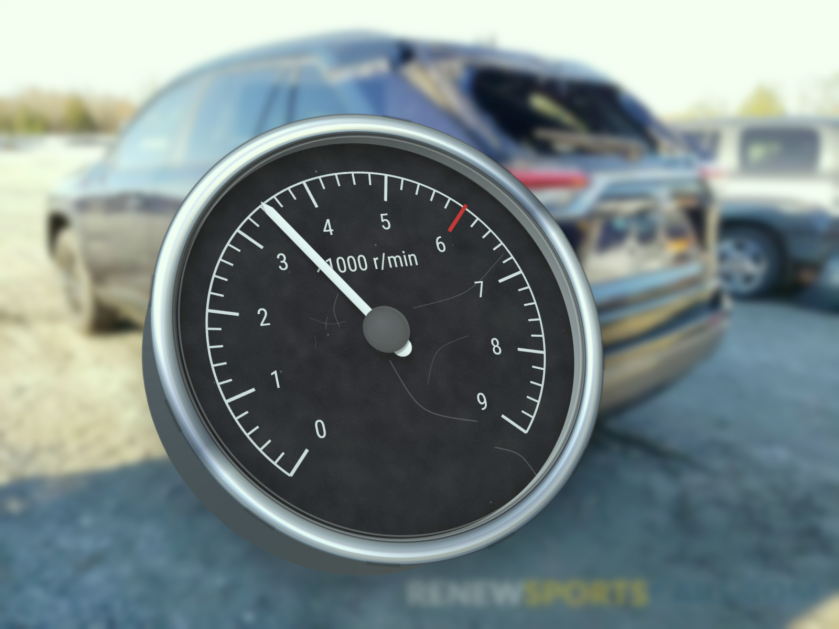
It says 3400 rpm
